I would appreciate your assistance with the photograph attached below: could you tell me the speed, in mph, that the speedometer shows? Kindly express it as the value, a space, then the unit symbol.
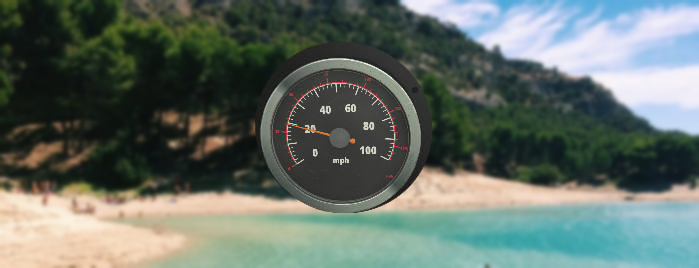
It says 20 mph
